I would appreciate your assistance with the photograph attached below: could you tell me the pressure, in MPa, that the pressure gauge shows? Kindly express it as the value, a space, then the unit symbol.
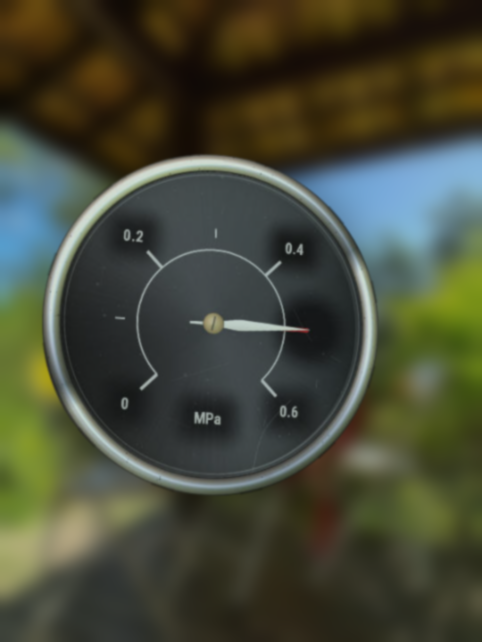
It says 0.5 MPa
